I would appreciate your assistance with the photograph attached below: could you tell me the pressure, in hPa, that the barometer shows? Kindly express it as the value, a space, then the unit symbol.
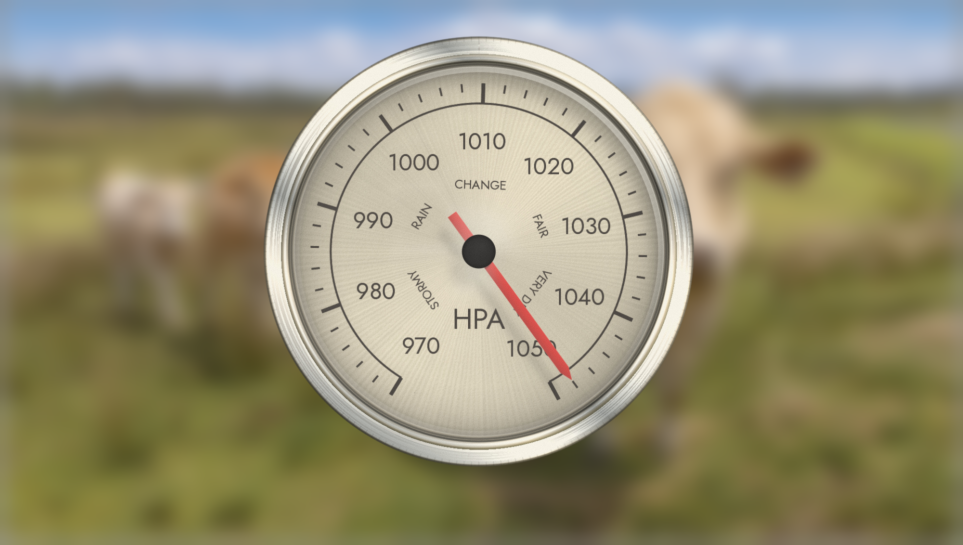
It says 1048 hPa
